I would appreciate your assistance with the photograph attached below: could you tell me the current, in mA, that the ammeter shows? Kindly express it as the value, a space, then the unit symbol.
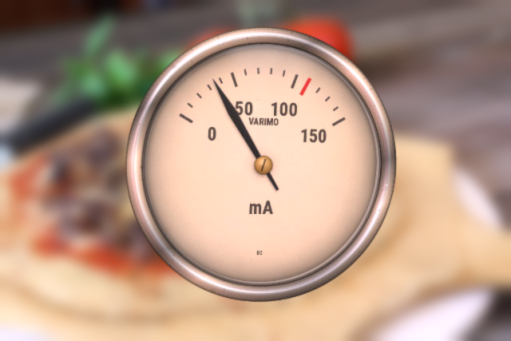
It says 35 mA
